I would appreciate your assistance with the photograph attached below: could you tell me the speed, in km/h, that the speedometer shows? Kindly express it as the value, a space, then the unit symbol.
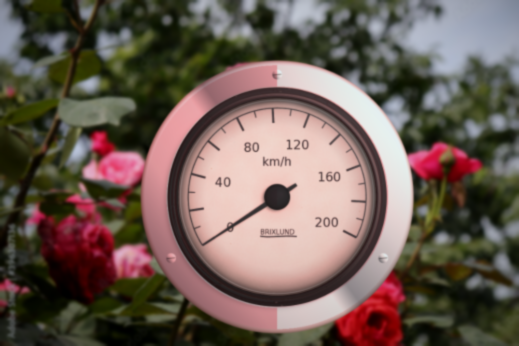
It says 0 km/h
